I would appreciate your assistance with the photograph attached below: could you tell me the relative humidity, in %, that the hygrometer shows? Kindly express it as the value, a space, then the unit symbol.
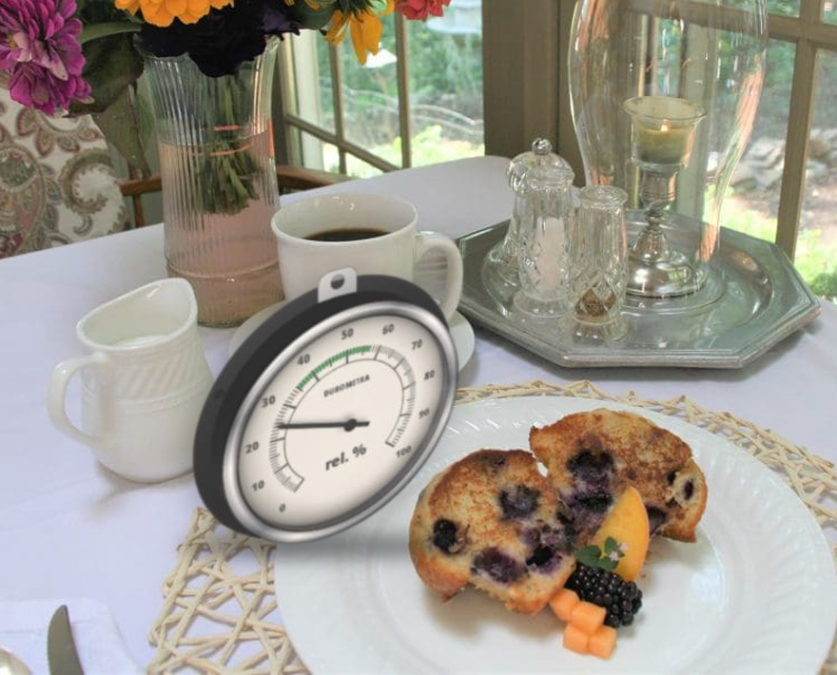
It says 25 %
